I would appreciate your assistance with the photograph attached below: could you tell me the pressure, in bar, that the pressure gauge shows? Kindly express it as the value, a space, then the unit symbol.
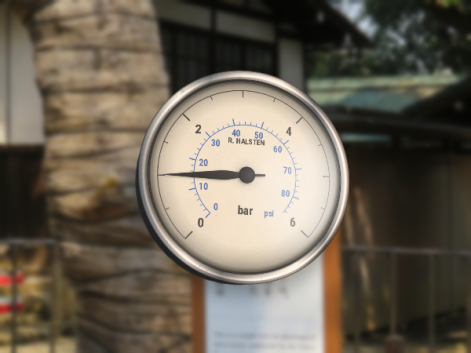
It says 1 bar
